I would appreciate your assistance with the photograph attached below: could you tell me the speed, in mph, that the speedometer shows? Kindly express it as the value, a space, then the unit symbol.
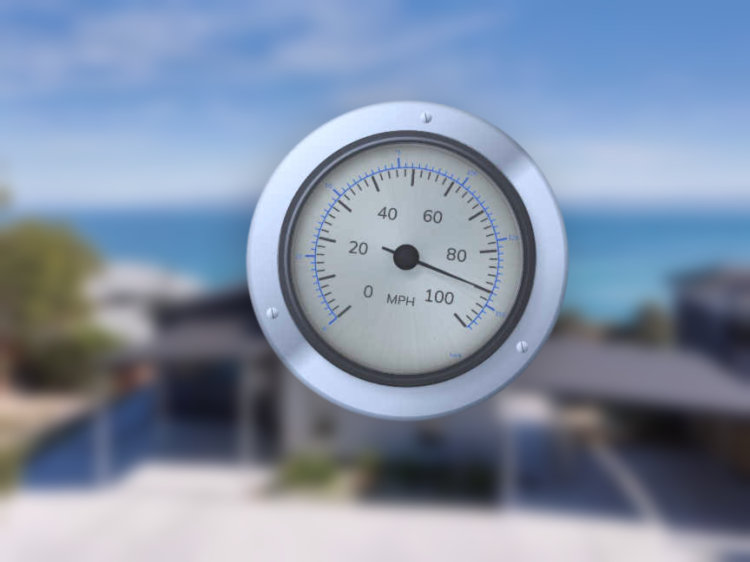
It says 90 mph
